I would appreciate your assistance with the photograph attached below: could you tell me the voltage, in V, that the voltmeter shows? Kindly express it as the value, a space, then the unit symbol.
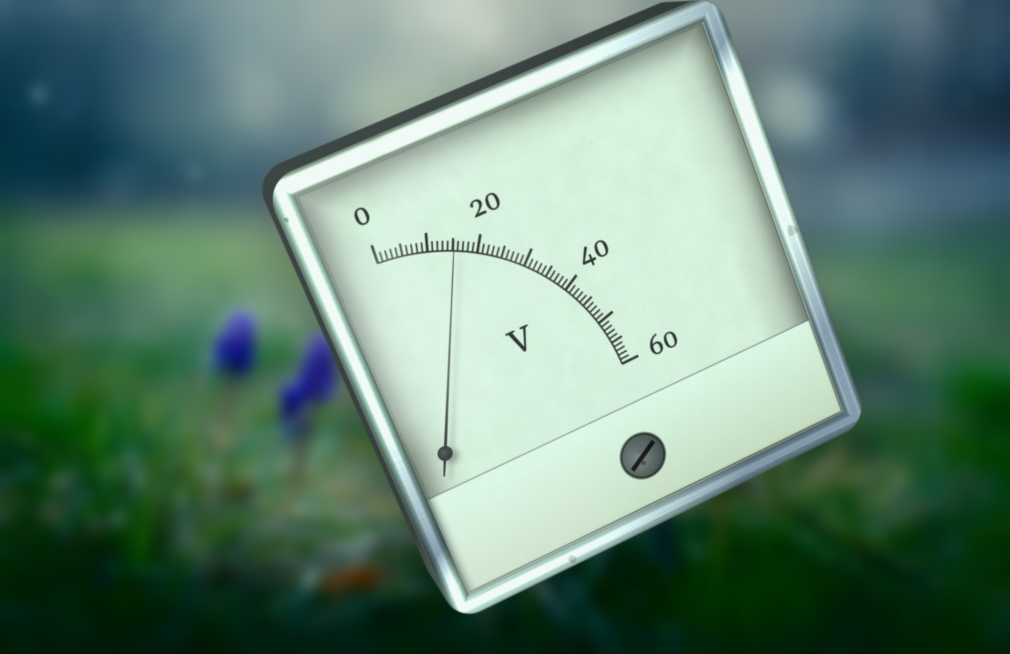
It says 15 V
